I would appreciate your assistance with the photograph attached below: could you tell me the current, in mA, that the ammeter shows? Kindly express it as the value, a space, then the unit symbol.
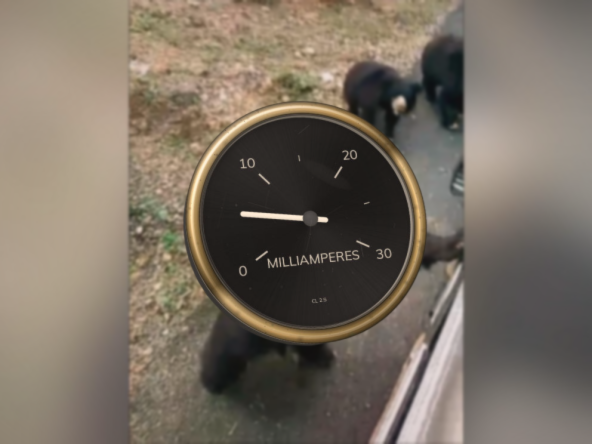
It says 5 mA
